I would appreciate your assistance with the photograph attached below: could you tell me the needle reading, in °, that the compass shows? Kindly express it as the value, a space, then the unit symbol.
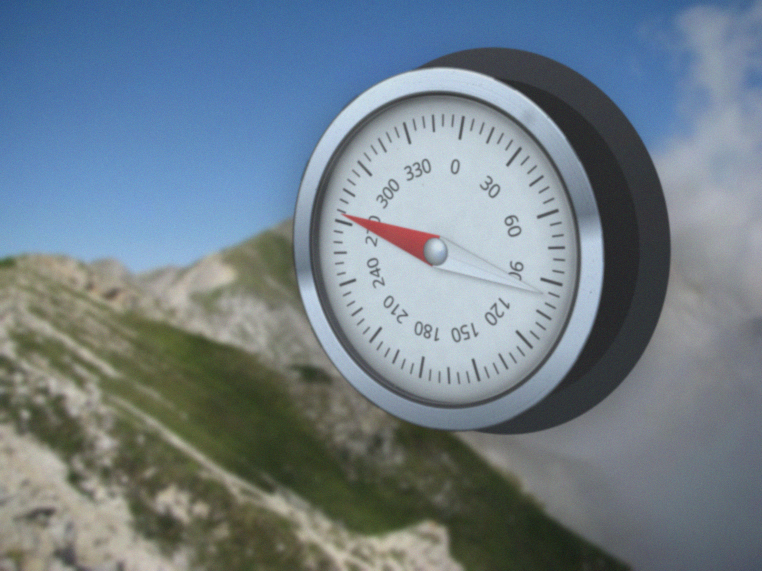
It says 275 °
